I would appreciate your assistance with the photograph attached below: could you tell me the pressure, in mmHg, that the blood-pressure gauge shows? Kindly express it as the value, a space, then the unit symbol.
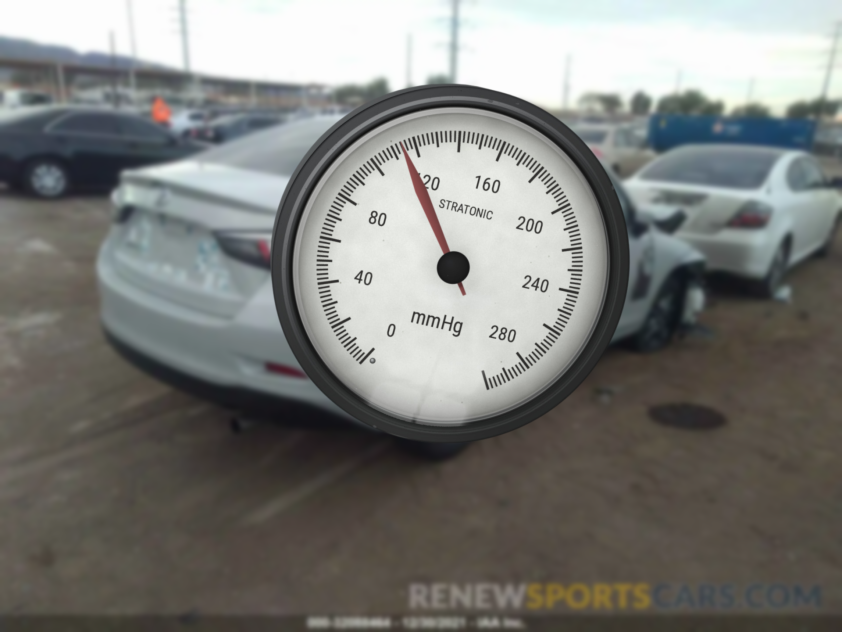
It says 114 mmHg
